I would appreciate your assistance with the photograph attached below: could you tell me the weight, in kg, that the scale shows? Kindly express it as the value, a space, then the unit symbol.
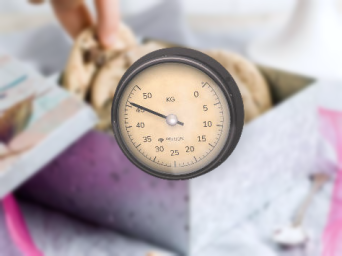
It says 46 kg
